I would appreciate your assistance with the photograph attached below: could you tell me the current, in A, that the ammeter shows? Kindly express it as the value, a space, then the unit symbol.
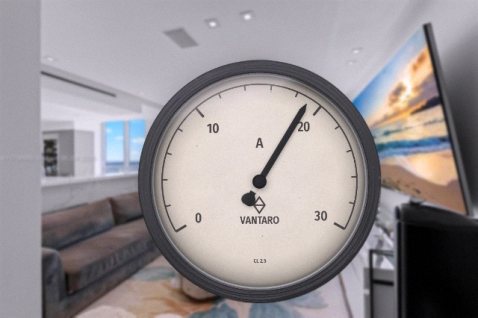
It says 19 A
